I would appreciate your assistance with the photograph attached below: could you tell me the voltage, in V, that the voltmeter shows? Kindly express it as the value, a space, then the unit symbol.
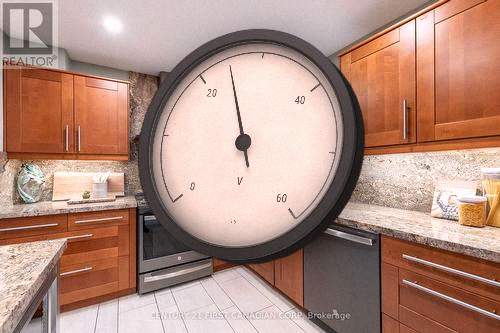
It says 25 V
